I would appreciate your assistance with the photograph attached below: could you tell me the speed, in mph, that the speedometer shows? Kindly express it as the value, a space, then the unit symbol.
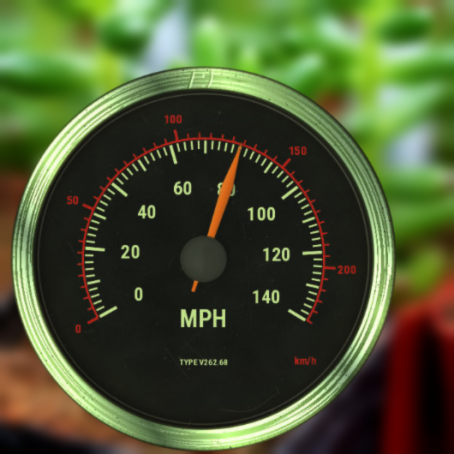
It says 80 mph
